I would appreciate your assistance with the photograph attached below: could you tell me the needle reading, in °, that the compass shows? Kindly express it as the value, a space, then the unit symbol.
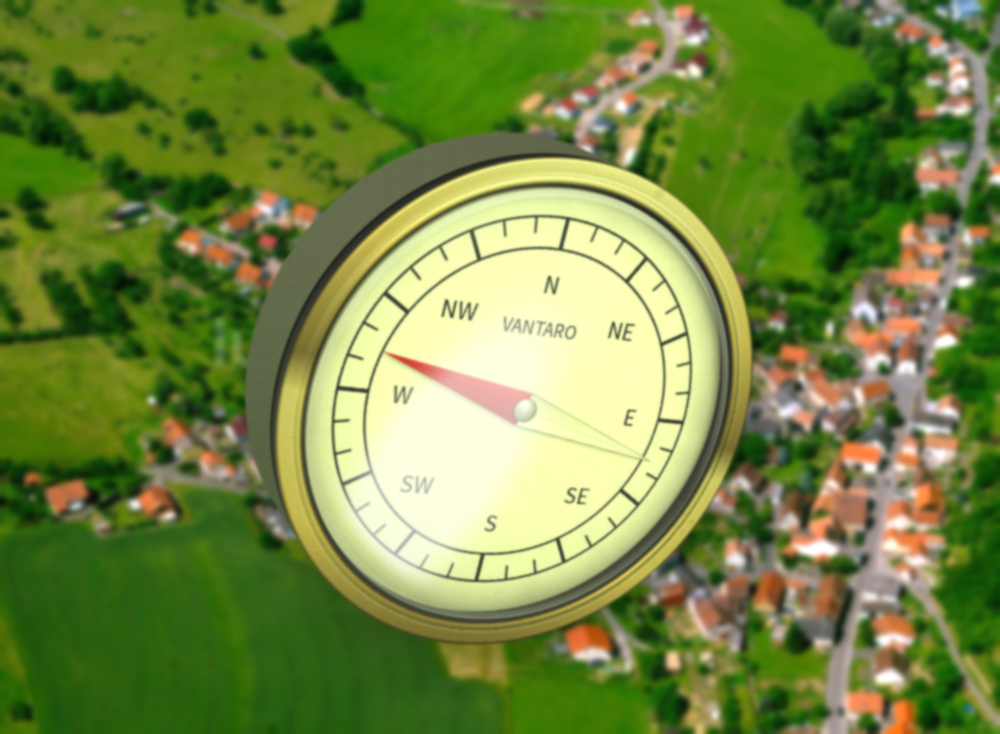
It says 285 °
